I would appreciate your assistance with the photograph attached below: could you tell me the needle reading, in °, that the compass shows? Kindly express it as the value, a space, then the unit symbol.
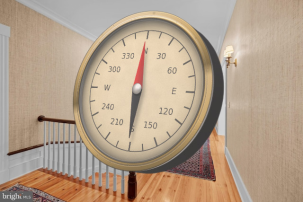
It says 0 °
